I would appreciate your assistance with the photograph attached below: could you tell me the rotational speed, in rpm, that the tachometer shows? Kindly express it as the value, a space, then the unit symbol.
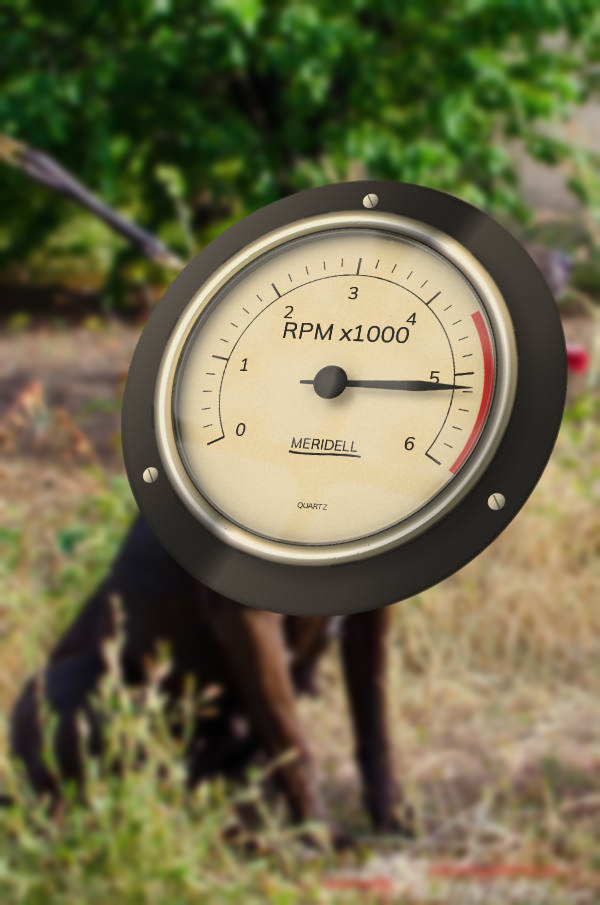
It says 5200 rpm
